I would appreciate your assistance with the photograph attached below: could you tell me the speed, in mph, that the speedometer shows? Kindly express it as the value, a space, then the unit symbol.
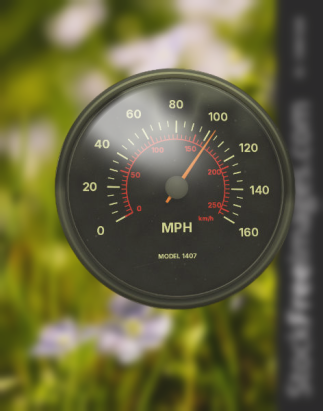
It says 102.5 mph
